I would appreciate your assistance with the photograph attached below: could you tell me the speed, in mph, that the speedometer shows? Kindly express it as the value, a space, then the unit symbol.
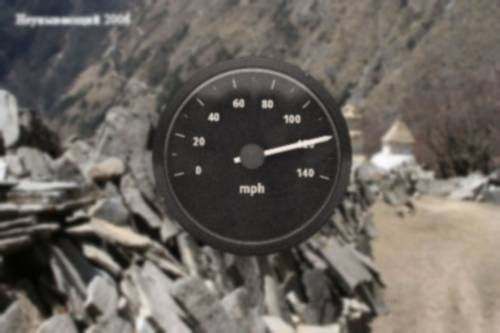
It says 120 mph
